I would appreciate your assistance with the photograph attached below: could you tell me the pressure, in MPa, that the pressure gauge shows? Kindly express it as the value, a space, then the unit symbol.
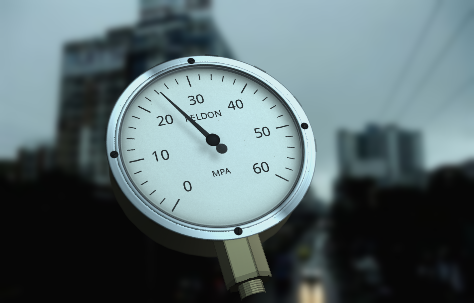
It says 24 MPa
